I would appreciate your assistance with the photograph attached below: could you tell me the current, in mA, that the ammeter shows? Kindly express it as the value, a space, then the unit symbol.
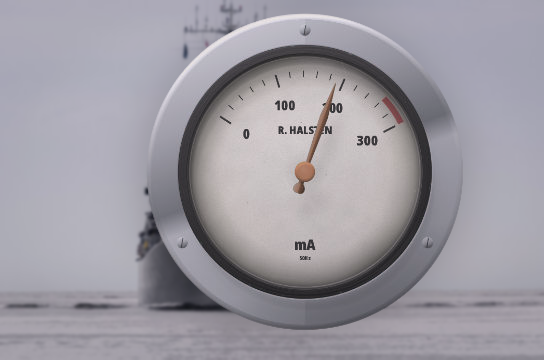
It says 190 mA
